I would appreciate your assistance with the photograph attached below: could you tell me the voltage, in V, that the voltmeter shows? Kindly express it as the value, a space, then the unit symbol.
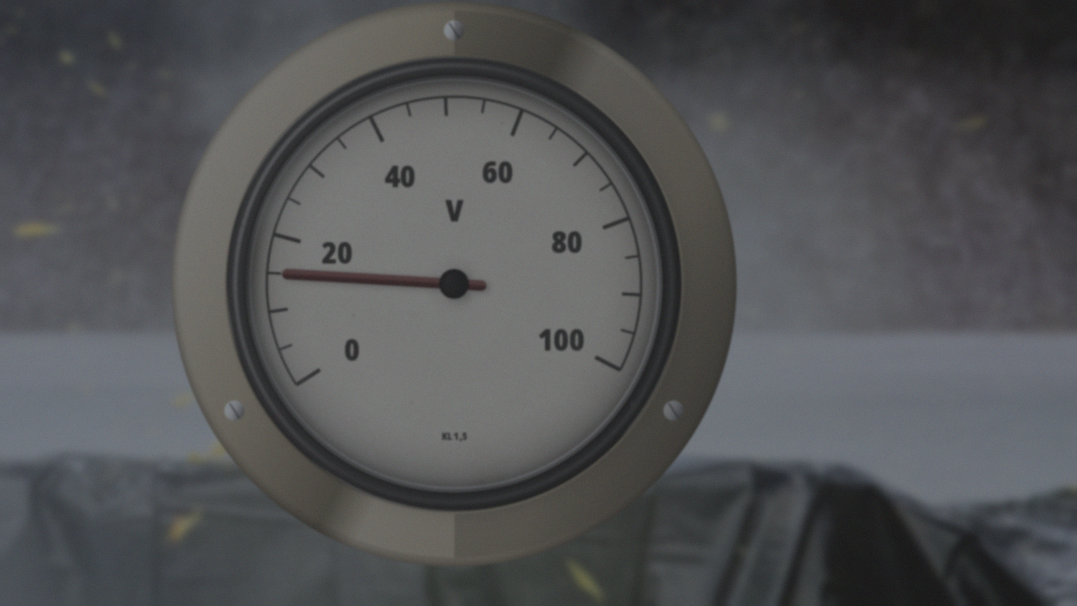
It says 15 V
